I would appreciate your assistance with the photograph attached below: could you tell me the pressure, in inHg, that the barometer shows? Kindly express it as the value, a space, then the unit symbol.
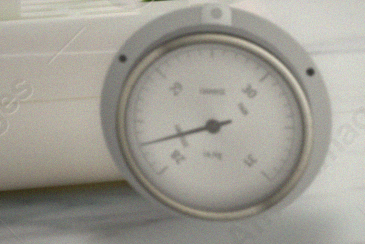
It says 28.3 inHg
